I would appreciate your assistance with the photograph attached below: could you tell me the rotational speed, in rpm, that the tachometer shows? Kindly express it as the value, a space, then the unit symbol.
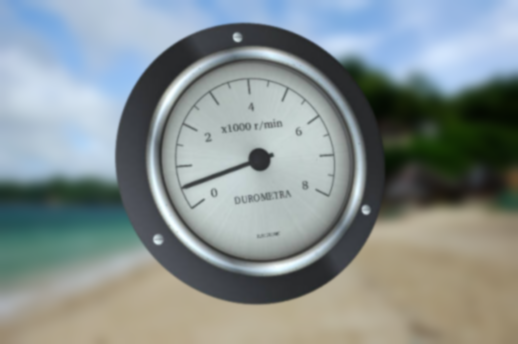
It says 500 rpm
